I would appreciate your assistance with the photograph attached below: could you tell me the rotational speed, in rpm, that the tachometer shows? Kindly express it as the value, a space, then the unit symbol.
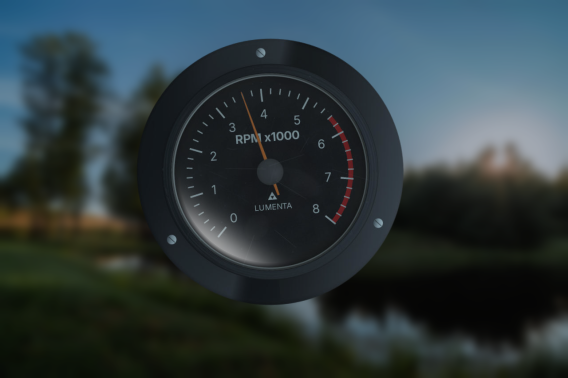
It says 3600 rpm
